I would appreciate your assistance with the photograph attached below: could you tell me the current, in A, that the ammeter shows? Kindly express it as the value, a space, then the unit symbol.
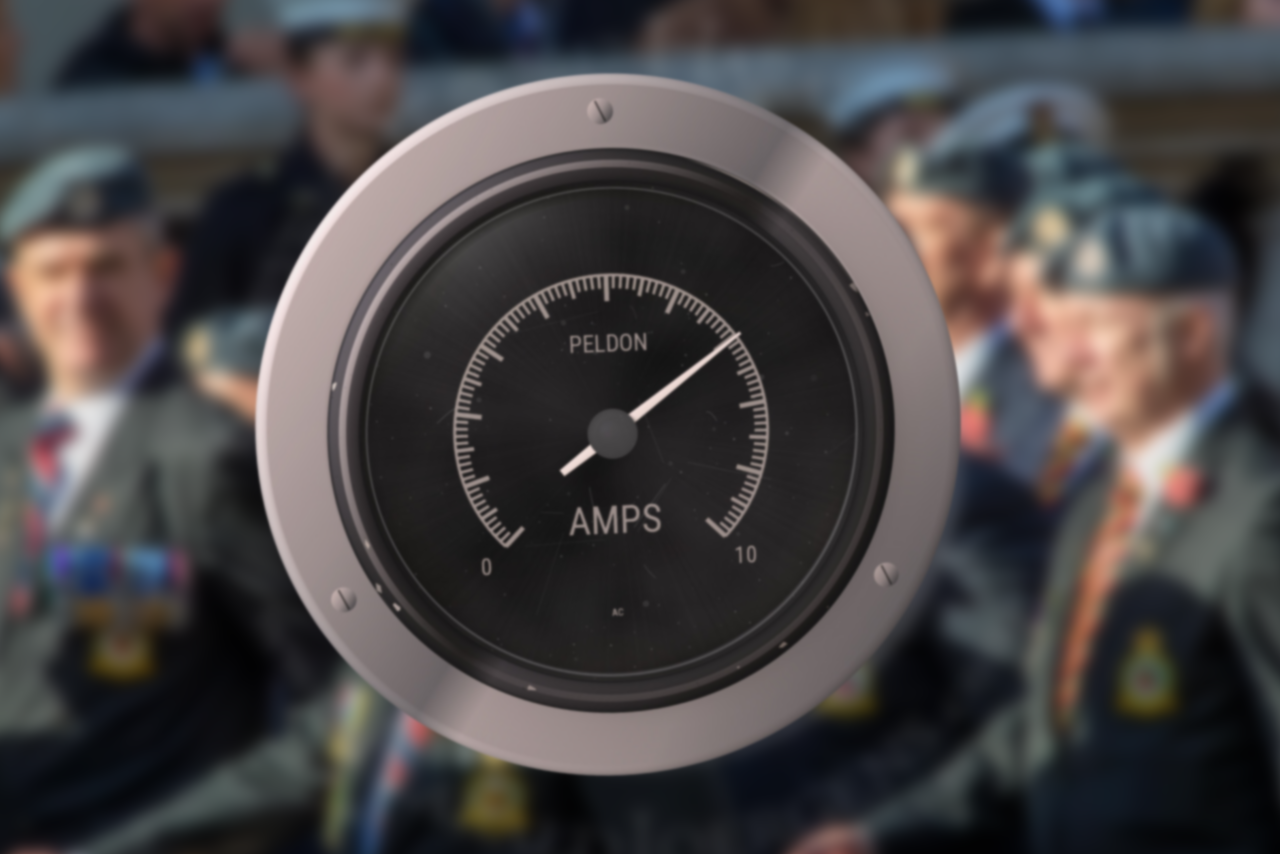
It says 7 A
